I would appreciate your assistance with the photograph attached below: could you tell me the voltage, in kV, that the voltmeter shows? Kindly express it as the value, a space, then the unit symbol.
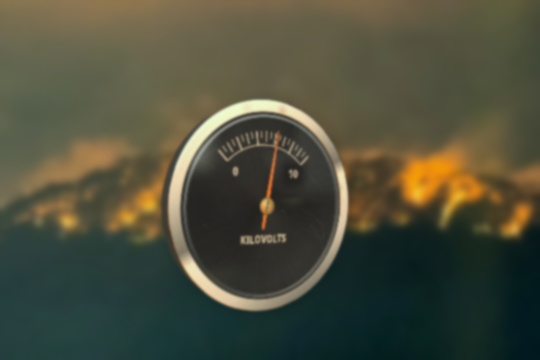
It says 6 kV
